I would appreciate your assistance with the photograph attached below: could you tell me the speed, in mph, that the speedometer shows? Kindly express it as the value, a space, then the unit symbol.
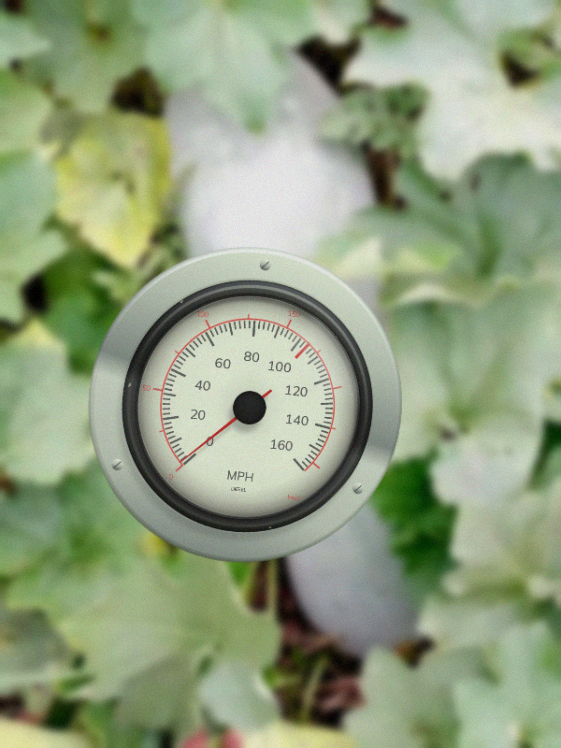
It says 2 mph
